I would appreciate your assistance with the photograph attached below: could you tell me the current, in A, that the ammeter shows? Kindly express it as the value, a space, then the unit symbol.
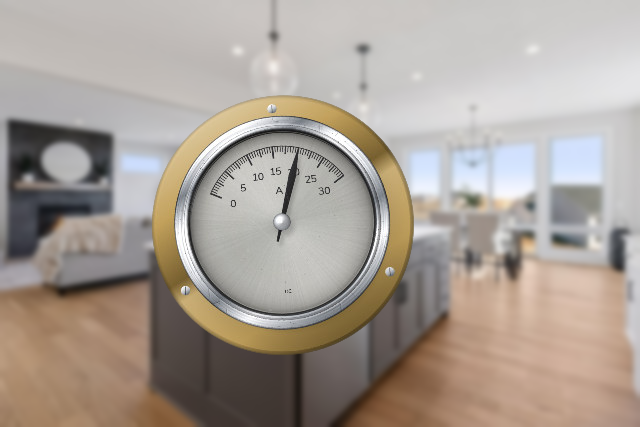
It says 20 A
